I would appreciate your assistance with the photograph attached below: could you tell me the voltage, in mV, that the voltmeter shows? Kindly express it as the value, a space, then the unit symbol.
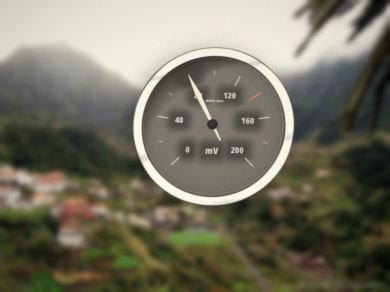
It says 80 mV
